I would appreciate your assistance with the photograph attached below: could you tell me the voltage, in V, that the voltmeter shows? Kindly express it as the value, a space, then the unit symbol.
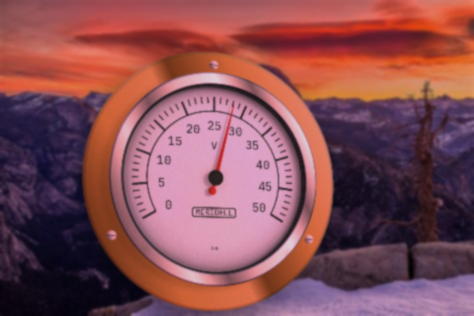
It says 28 V
